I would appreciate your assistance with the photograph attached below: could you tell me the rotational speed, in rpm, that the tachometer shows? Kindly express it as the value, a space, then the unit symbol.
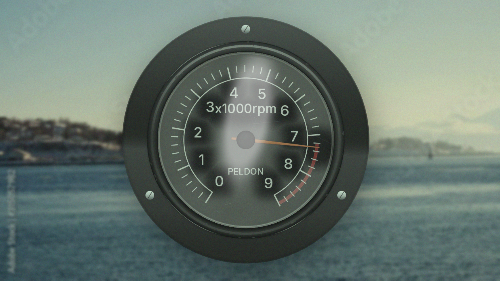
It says 7300 rpm
